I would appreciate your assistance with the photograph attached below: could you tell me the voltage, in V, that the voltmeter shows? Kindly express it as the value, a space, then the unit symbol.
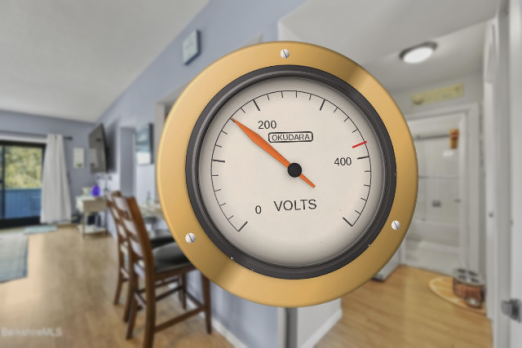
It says 160 V
